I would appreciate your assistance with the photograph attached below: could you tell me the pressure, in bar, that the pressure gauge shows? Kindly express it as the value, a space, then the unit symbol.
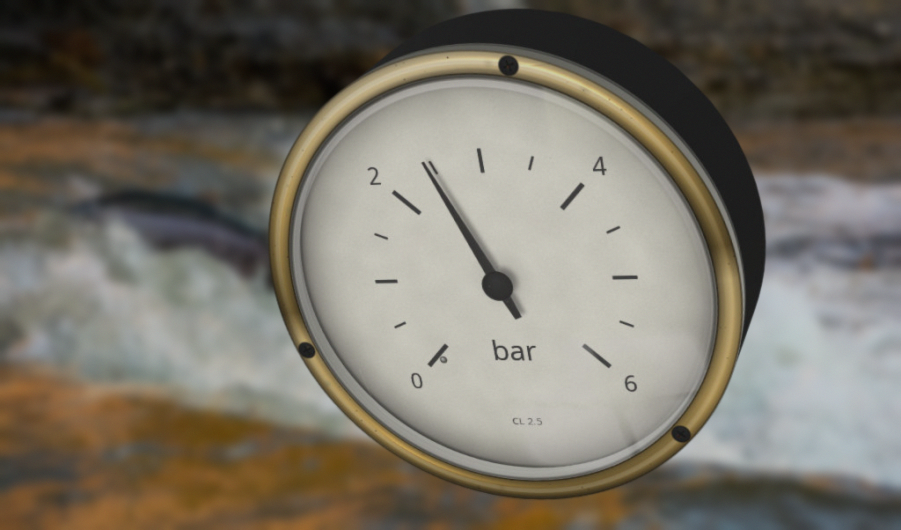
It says 2.5 bar
